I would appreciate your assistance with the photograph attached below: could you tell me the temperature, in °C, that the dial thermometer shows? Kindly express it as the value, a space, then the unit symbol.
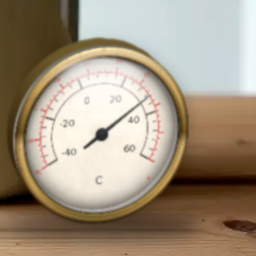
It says 32 °C
